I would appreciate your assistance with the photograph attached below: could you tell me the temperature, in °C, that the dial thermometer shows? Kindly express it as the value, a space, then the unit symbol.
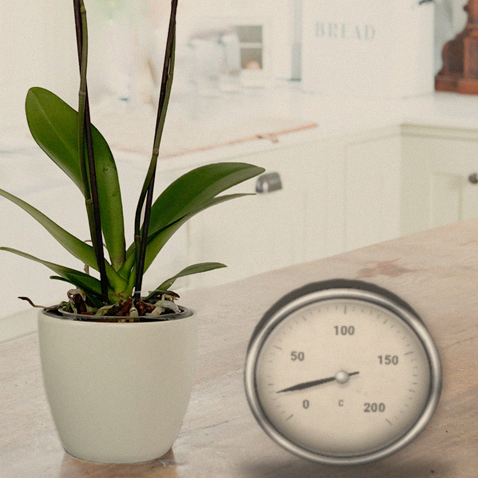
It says 20 °C
